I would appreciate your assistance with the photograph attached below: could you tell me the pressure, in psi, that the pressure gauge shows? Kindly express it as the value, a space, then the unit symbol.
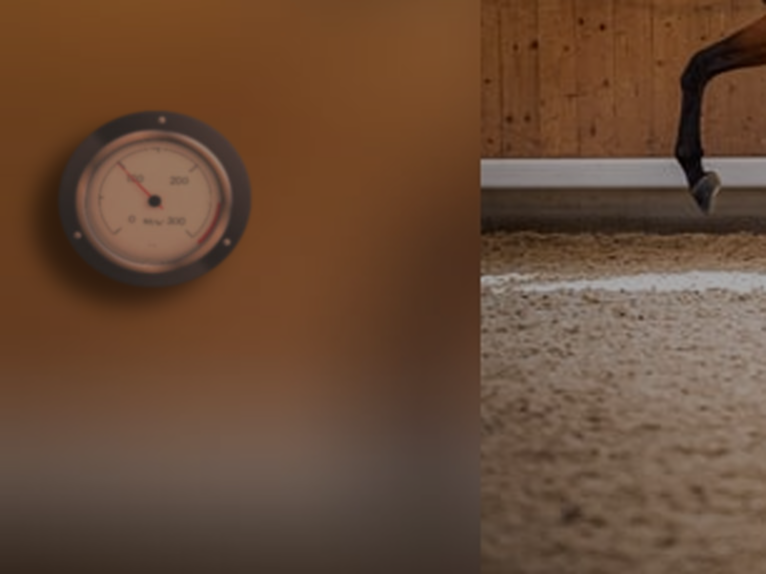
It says 100 psi
